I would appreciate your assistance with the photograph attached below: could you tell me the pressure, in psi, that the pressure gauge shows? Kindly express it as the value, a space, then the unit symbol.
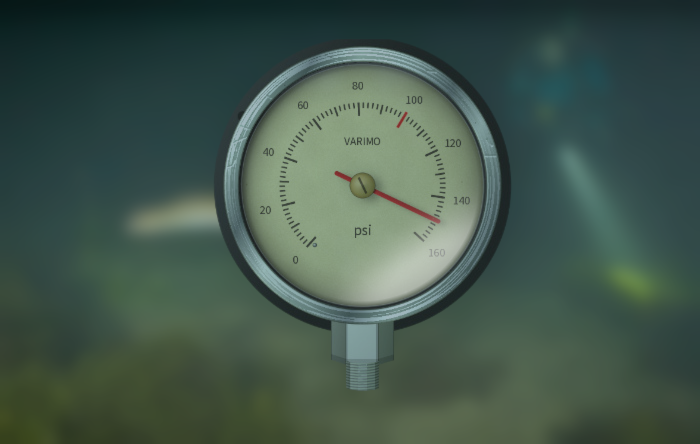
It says 150 psi
